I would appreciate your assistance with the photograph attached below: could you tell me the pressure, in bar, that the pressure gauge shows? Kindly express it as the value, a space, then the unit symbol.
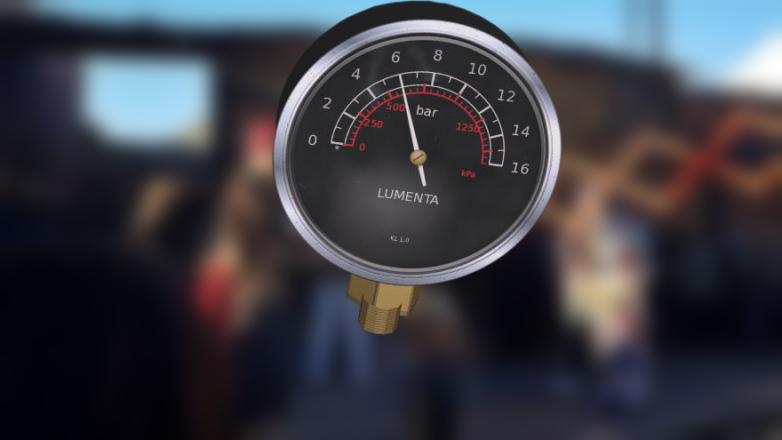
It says 6 bar
